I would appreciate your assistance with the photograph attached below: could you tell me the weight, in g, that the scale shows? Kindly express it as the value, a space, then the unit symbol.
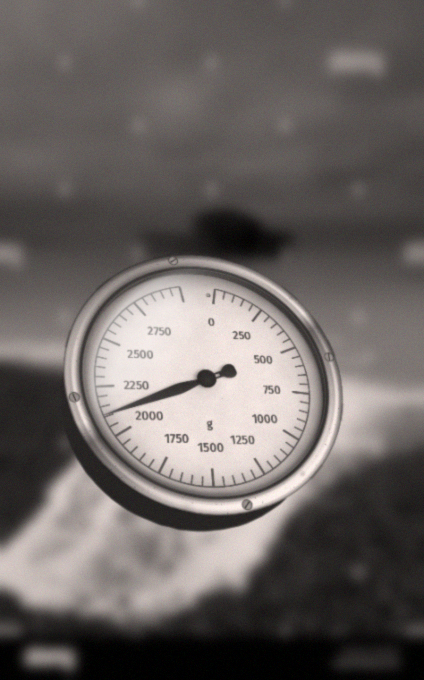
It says 2100 g
